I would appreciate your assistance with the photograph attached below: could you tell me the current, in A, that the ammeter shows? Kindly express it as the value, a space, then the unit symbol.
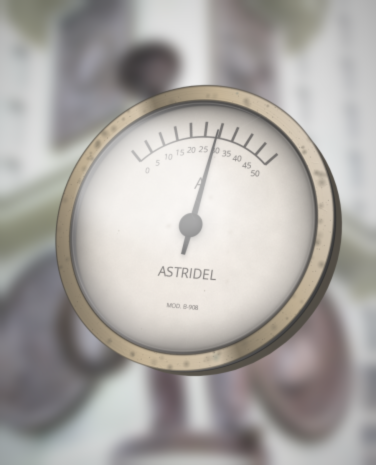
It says 30 A
